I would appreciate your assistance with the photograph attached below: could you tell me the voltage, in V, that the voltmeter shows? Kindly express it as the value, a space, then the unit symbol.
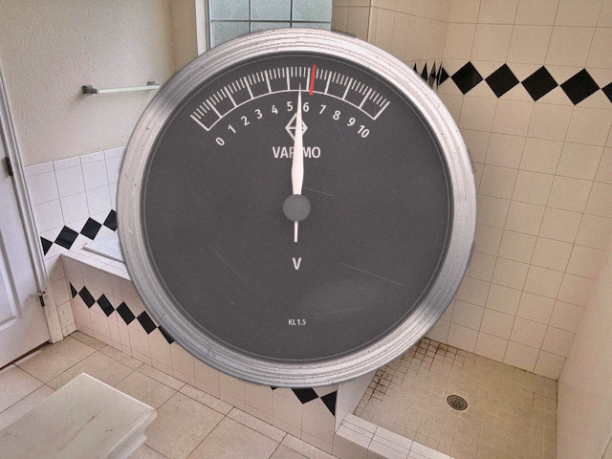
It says 5.6 V
